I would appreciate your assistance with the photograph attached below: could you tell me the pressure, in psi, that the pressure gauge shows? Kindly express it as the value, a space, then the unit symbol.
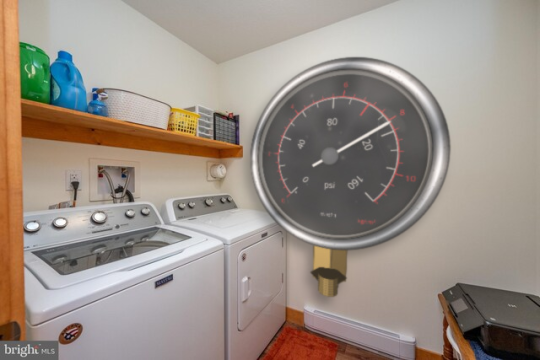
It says 115 psi
